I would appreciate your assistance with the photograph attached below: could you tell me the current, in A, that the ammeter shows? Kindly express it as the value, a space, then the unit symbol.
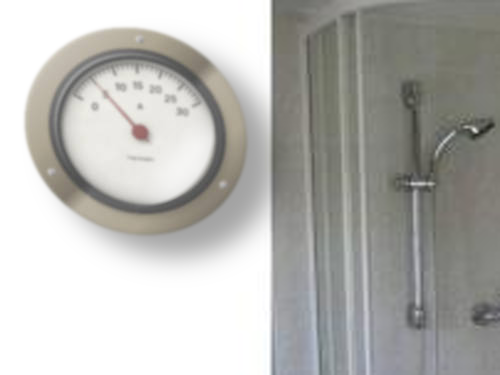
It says 5 A
